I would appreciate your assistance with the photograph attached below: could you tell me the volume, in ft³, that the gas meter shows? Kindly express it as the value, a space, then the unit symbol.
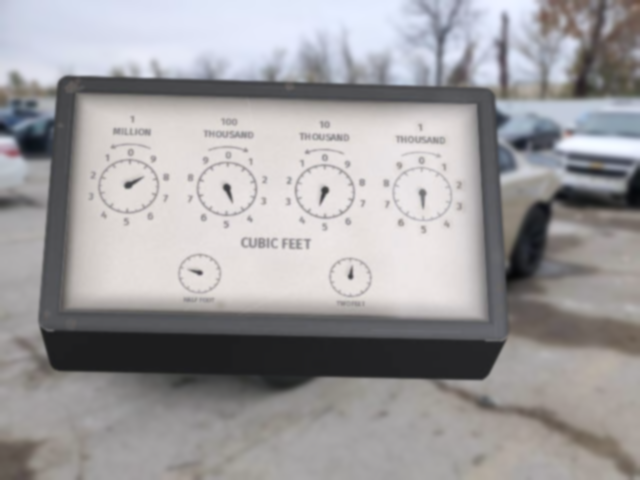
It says 844500 ft³
